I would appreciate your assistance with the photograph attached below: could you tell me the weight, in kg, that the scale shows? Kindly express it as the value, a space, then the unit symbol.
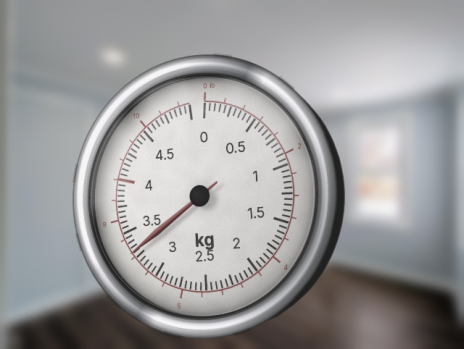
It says 3.3 kg
